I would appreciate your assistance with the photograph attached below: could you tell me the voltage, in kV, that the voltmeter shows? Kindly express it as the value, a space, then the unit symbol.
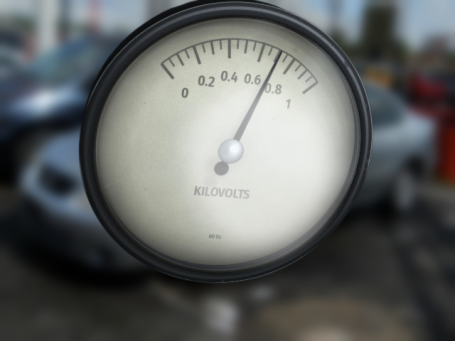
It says 0.7 kV
